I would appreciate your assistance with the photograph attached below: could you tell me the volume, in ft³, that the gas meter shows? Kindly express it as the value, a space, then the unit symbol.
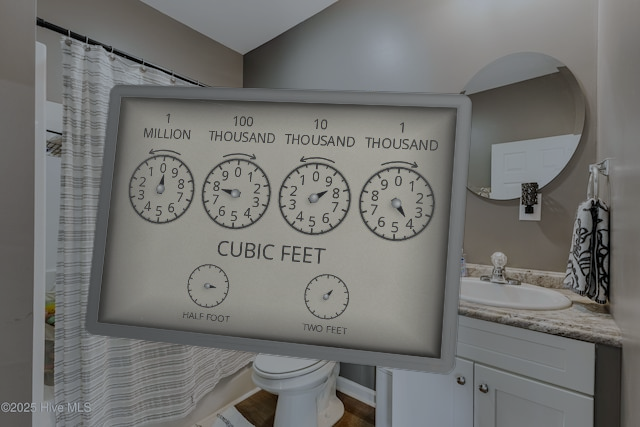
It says 978400 ft³
